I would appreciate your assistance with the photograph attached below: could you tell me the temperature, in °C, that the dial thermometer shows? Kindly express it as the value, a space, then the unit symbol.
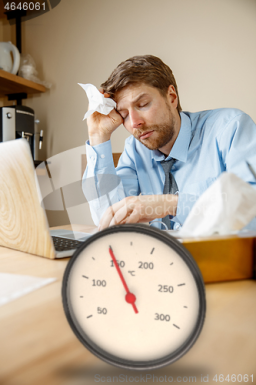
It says 150 °C
